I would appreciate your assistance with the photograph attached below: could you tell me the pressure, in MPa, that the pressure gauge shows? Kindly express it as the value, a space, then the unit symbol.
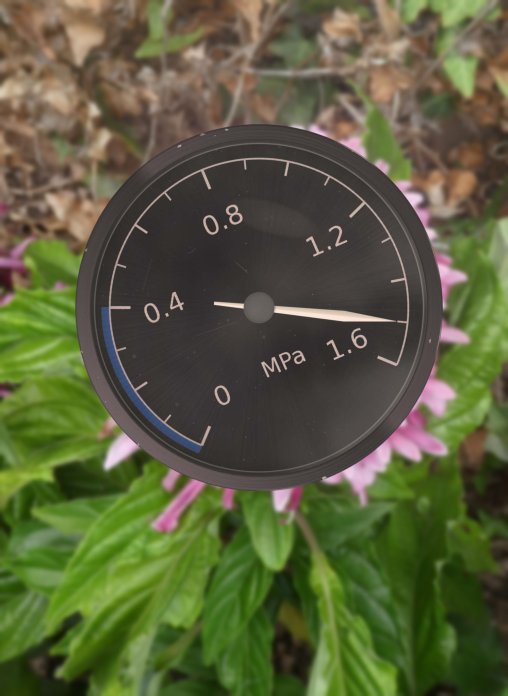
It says 1.5 MPa
